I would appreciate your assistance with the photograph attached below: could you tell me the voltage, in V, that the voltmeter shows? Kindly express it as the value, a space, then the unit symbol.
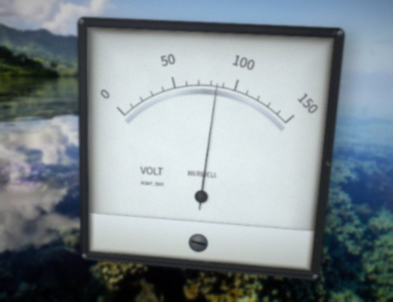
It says 85 V
